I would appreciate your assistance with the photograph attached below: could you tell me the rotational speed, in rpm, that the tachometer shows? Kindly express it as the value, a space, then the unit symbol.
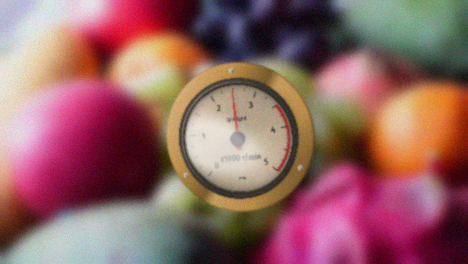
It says 2500 rpm
